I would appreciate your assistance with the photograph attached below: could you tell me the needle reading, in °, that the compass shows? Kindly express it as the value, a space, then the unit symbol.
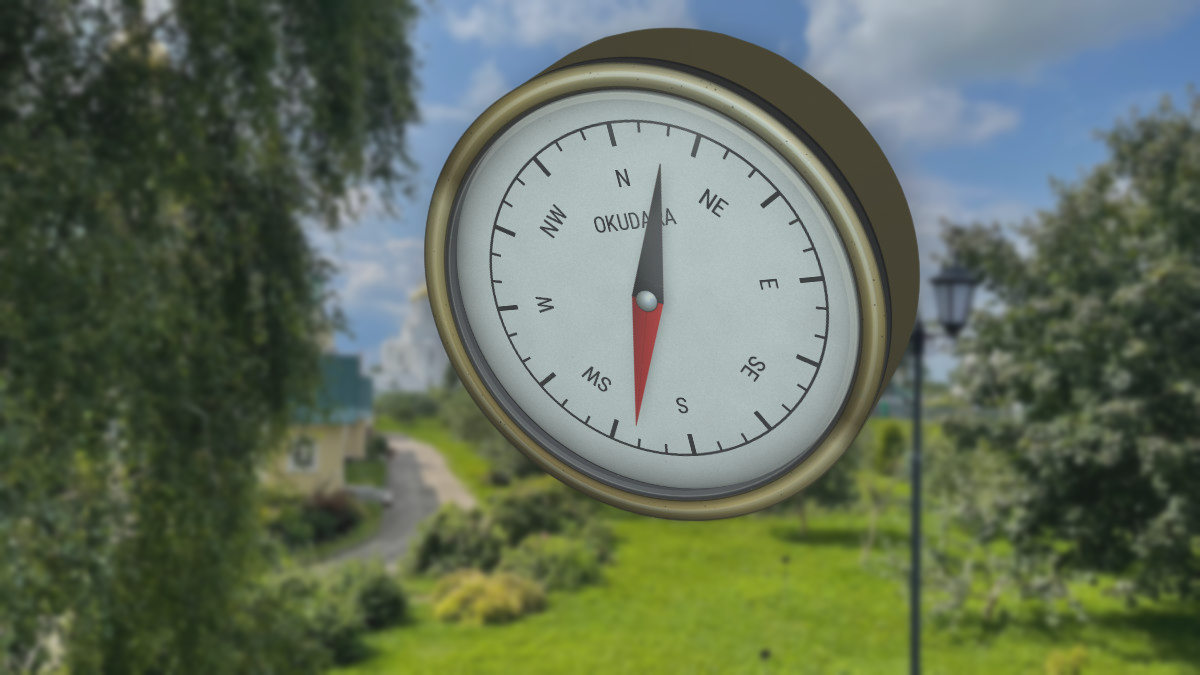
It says 200 °
